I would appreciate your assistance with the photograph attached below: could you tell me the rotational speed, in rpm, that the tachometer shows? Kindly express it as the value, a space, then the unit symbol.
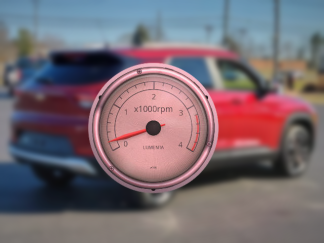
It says 200 rpm
